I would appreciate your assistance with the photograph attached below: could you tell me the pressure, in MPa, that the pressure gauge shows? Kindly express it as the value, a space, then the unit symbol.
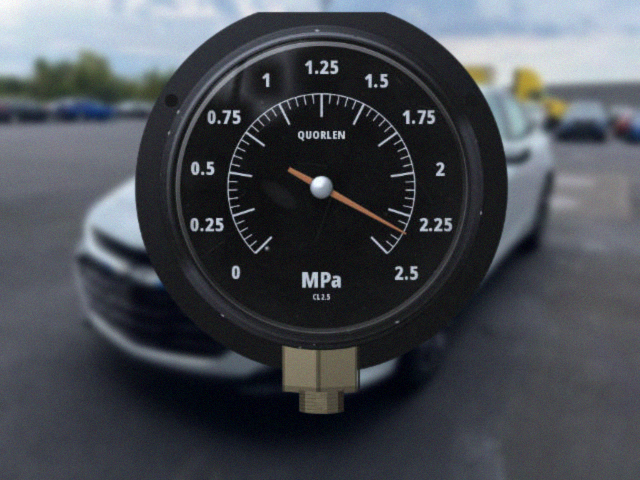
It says 2.35 MPa
